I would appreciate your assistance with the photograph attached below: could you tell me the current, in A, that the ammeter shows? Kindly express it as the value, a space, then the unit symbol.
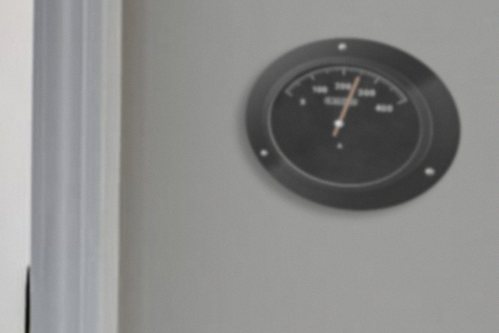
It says 250 A
